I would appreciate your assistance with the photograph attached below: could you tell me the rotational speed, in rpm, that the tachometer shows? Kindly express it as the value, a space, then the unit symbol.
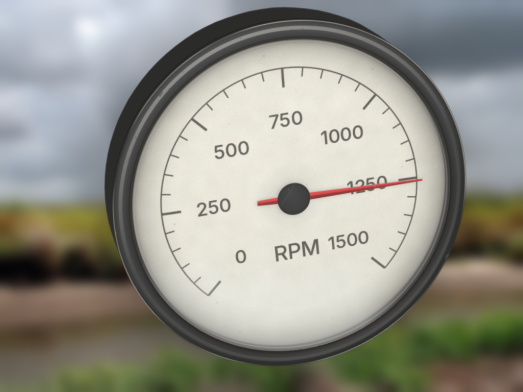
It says 1250 rpm
